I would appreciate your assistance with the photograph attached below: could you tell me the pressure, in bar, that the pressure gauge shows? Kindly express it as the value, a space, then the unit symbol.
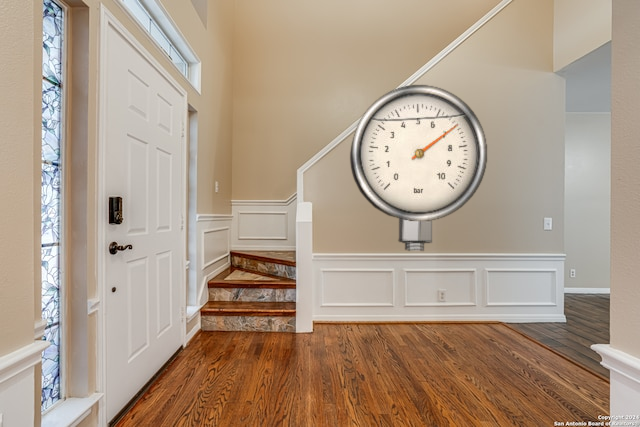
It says 7 bar
